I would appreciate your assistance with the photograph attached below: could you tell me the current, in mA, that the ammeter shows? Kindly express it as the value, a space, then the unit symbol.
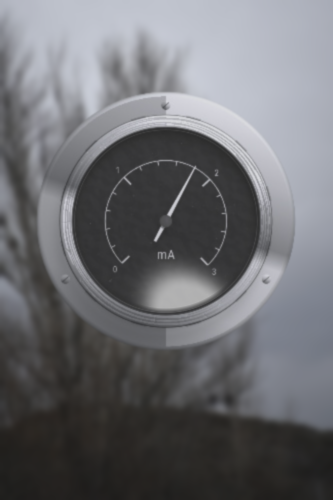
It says 1.8 mA
